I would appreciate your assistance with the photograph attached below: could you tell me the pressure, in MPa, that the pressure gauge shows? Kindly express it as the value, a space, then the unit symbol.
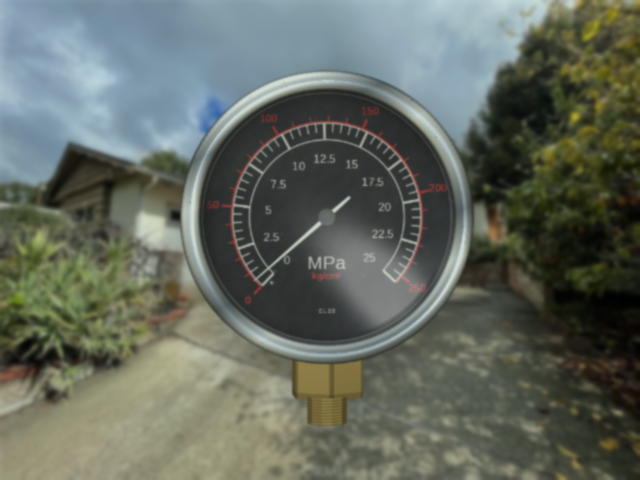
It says 0.5 MPa
